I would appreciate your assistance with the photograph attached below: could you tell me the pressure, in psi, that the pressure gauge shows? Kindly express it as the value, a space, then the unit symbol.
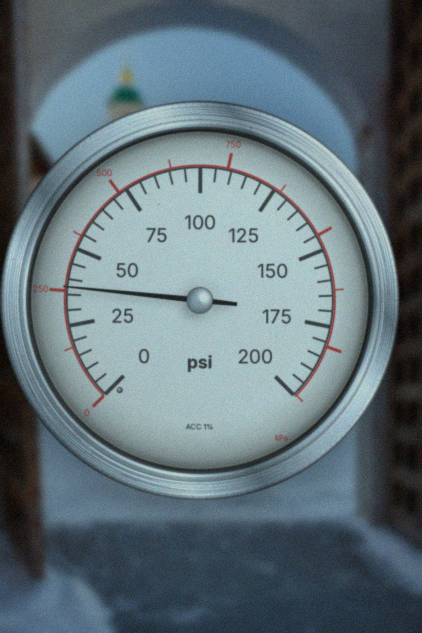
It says 37.5 psi
